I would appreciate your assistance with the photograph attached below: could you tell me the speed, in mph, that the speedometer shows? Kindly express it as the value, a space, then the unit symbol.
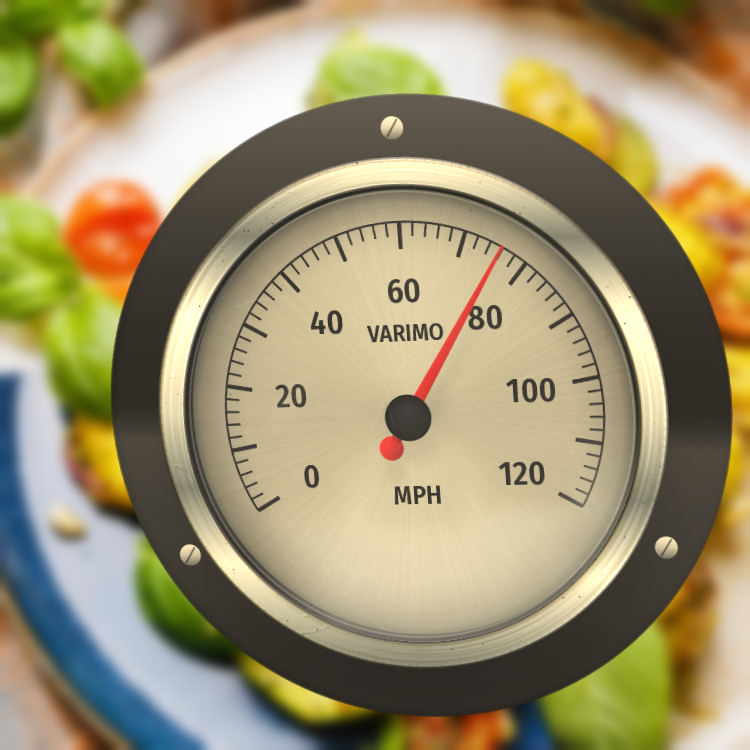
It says 76 mph
